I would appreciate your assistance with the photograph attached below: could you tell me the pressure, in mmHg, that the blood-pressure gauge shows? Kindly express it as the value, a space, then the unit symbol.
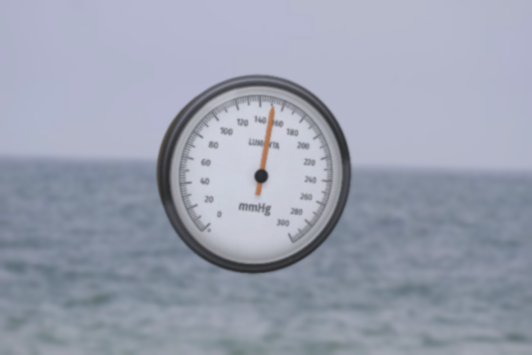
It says 150 mmHg
